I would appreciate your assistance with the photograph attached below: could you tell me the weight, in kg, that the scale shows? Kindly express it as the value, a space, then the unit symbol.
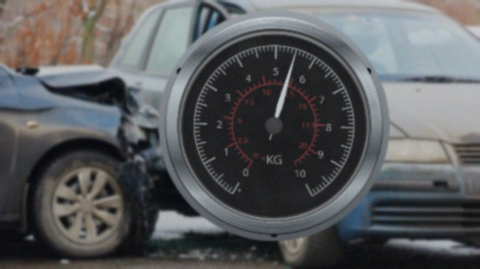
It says 5.5 kg
